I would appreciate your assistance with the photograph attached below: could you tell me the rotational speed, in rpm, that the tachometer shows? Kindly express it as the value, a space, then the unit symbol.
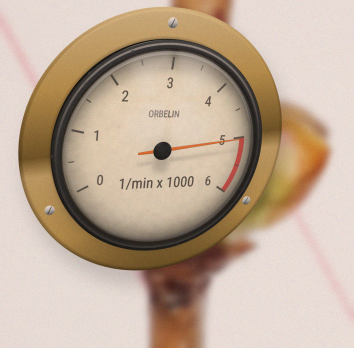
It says 5000 rpm
